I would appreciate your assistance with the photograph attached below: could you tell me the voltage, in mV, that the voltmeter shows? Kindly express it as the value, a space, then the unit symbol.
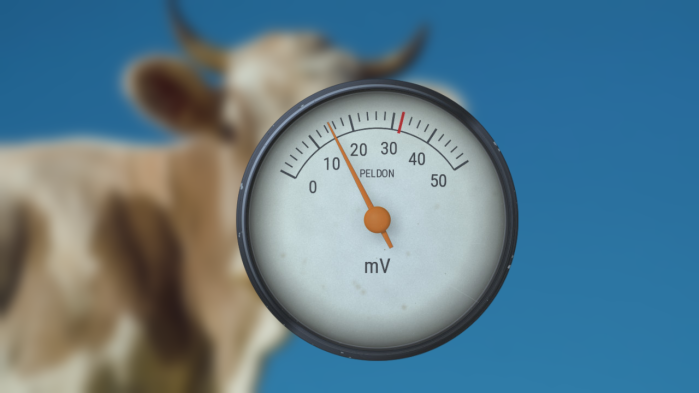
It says 15 mV
